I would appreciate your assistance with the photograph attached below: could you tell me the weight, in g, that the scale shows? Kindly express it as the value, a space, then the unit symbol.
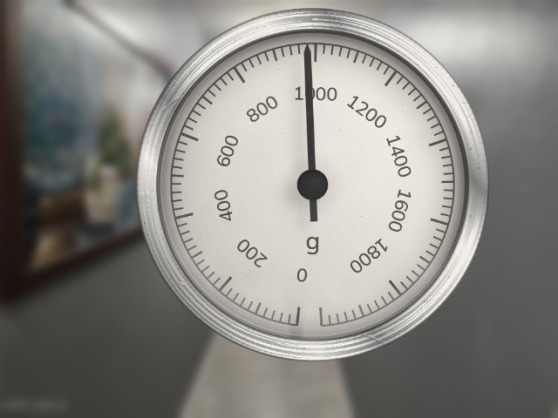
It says 980 g
